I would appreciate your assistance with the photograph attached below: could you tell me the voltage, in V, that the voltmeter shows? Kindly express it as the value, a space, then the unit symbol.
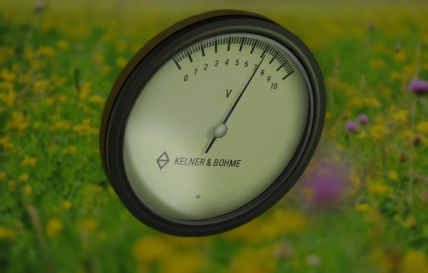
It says 7 V
